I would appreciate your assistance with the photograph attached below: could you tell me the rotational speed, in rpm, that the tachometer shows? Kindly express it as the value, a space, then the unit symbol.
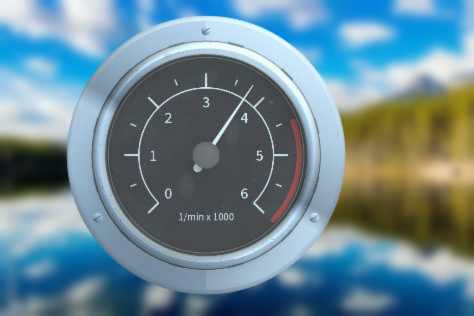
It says 3750 rpm
